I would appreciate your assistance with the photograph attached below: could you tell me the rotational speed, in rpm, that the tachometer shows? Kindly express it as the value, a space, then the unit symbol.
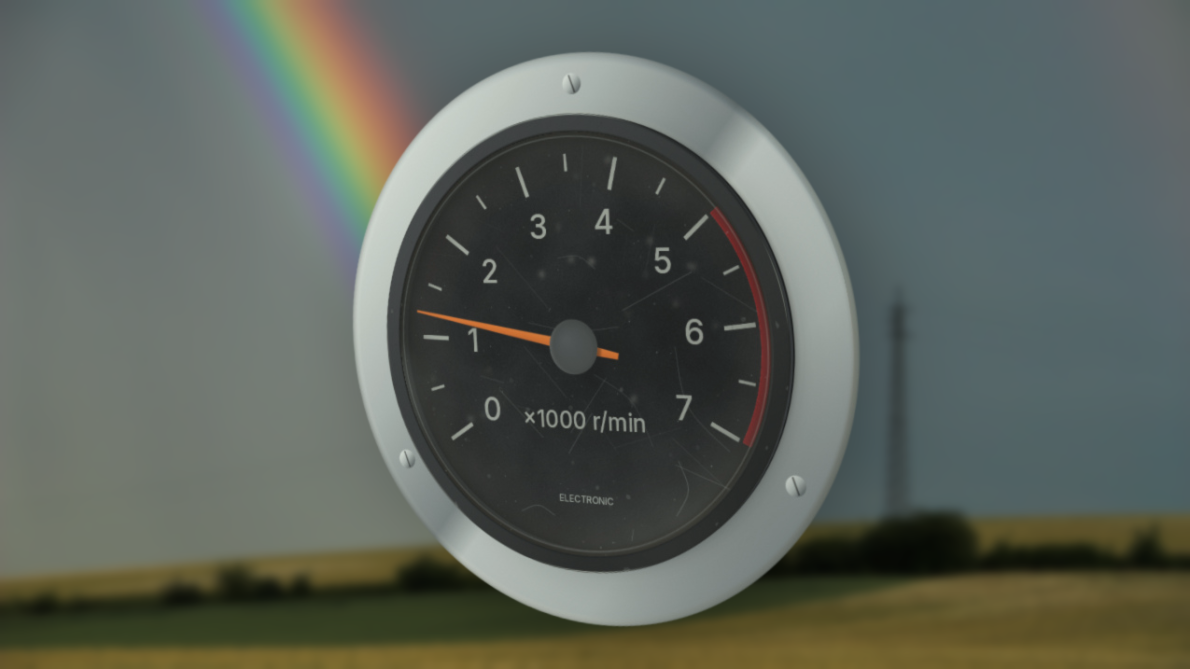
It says 1250 rpm
